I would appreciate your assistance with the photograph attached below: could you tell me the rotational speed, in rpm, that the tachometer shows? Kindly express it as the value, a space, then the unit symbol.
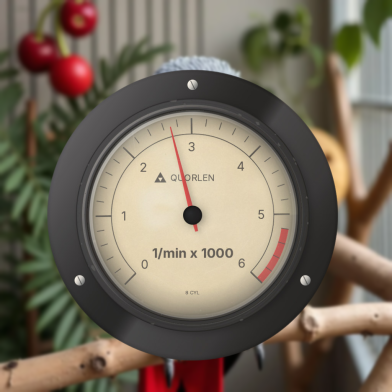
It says 2700 rpm
